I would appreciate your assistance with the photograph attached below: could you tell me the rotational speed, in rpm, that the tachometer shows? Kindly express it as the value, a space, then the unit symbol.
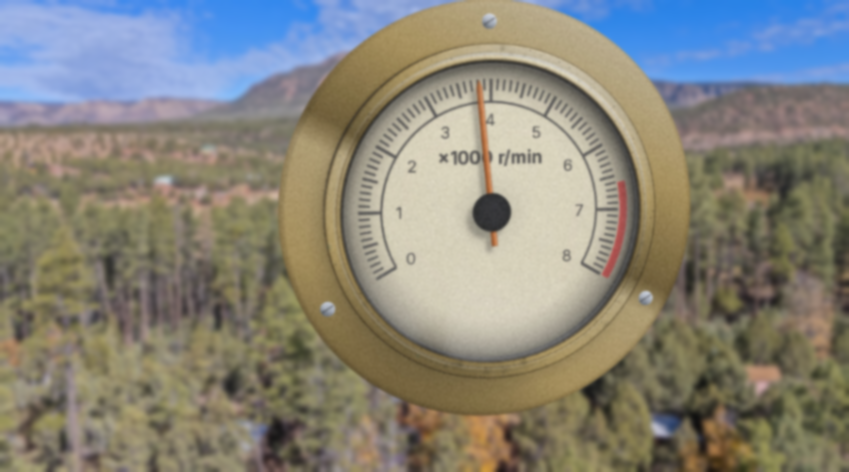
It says 3800 rpm
